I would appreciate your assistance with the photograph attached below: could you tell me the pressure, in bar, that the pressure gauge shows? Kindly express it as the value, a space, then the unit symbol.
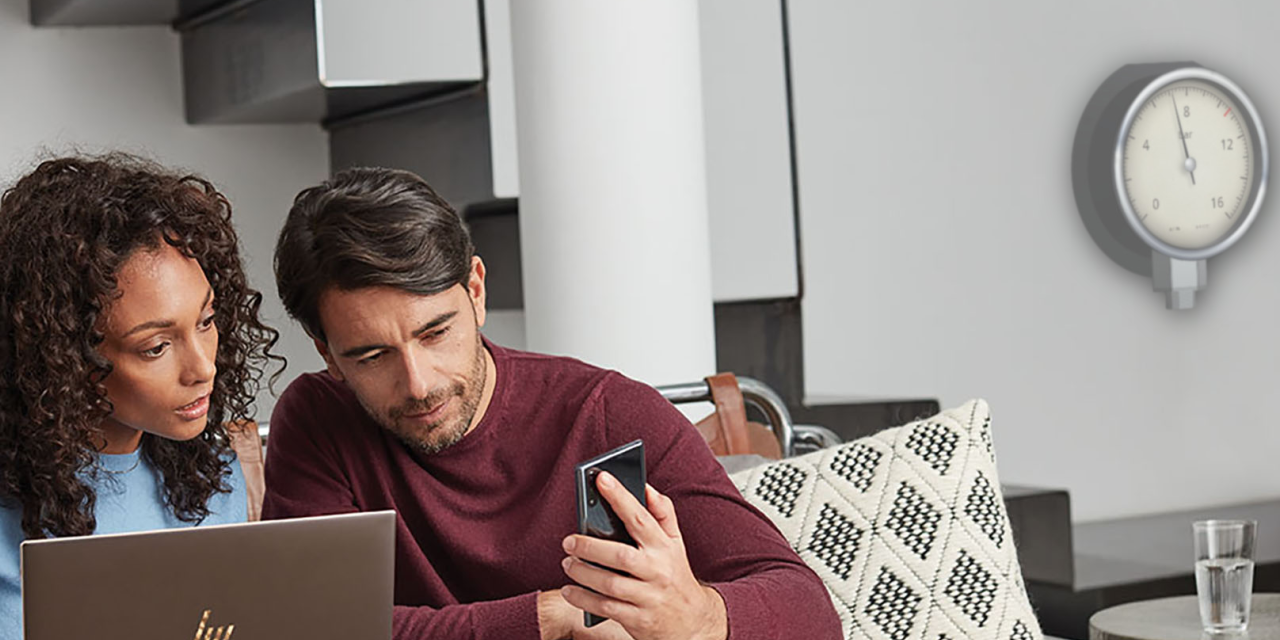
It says 7 bar
